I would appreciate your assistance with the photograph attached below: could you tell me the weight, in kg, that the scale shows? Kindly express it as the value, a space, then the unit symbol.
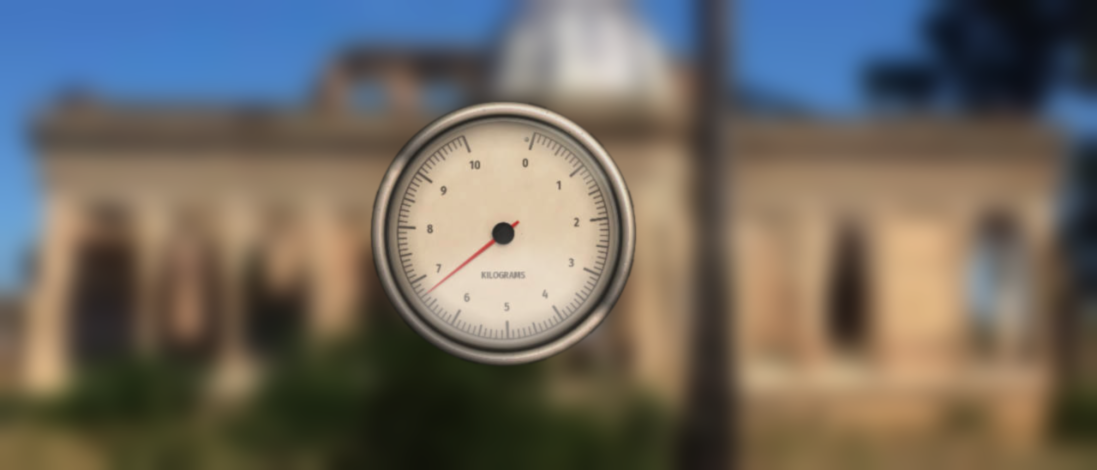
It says 6.7 kg
